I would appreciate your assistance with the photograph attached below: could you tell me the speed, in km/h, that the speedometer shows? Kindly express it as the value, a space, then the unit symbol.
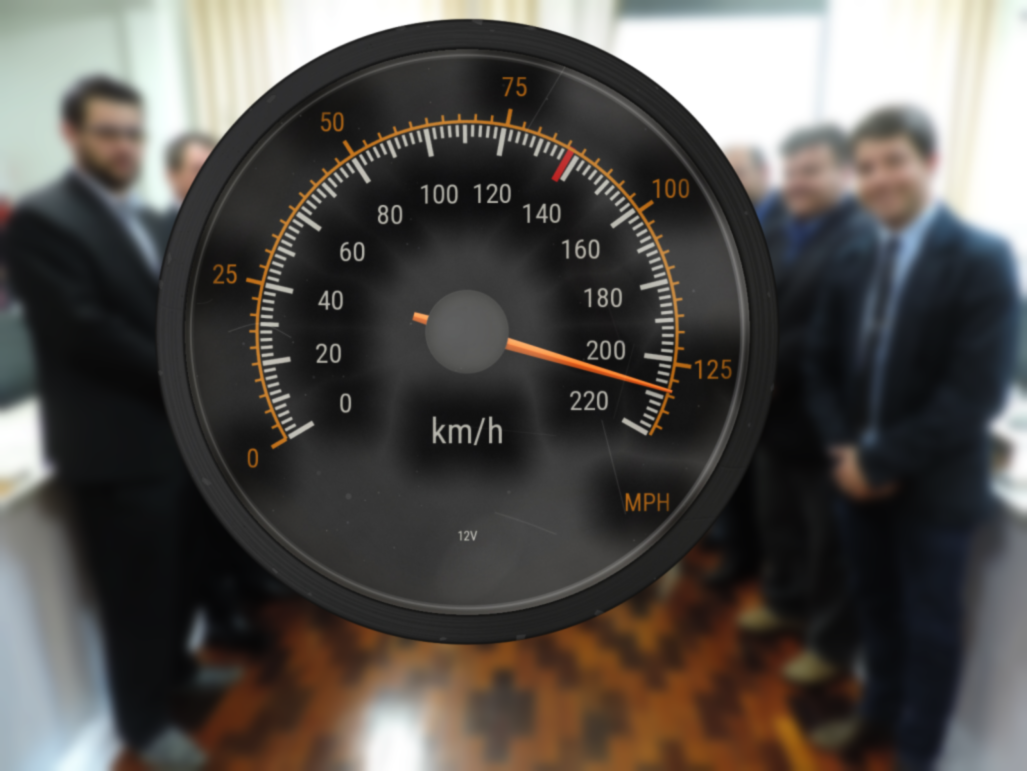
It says 208 km/h
